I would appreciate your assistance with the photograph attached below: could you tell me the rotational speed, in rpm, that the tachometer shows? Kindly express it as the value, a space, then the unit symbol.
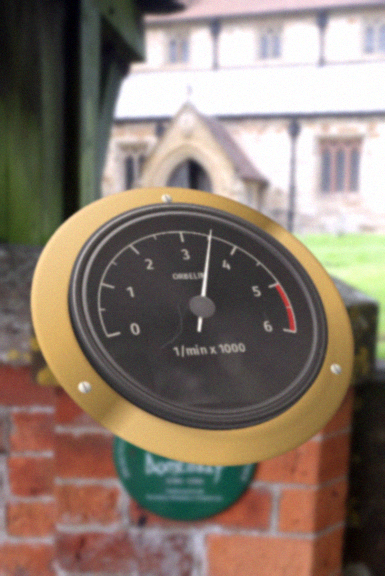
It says 3500 rpm
